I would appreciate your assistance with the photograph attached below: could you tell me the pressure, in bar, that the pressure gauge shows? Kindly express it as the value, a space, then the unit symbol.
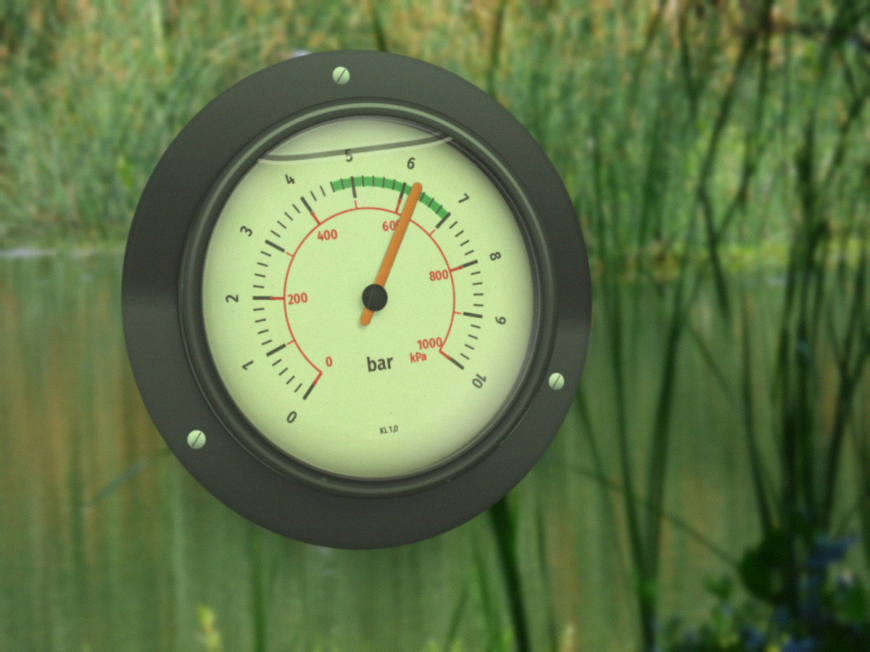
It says 6.2 bar
